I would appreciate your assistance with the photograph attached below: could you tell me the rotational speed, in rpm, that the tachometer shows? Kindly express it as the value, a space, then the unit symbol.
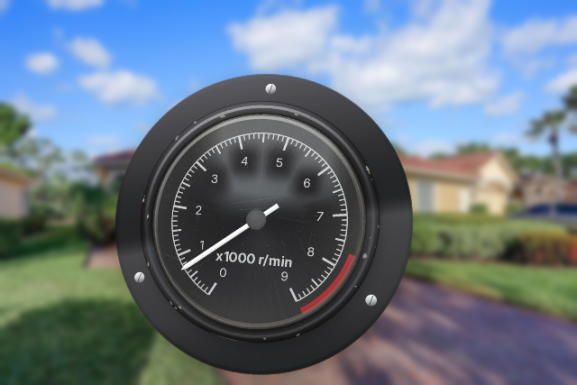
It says 700 rpm
